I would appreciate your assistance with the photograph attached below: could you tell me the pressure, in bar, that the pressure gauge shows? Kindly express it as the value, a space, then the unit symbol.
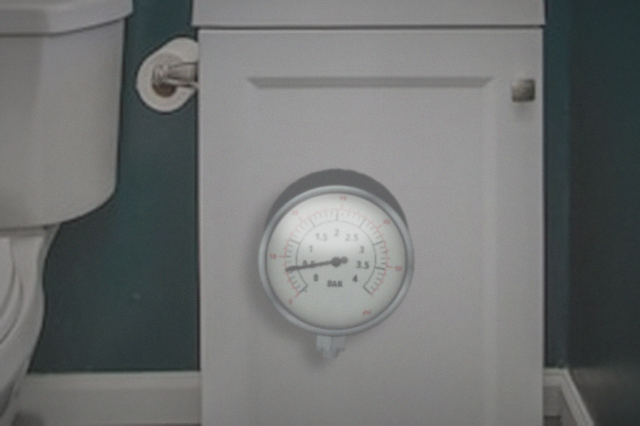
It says 0.5 bar
